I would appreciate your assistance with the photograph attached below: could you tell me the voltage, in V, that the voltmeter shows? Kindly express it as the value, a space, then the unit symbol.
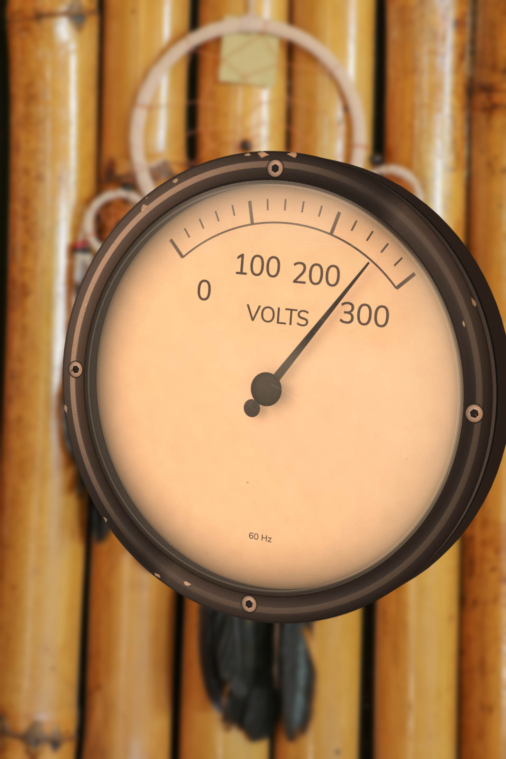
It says 260 V
